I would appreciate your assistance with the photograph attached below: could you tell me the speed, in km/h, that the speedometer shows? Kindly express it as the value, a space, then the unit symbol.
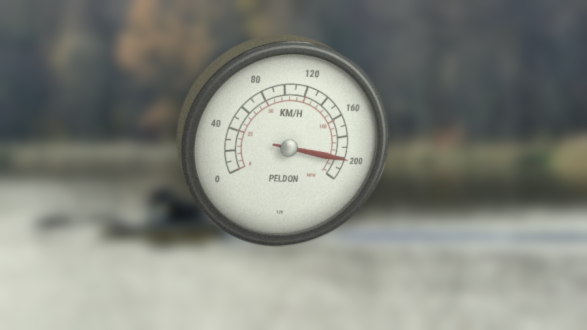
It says 200 km/h
